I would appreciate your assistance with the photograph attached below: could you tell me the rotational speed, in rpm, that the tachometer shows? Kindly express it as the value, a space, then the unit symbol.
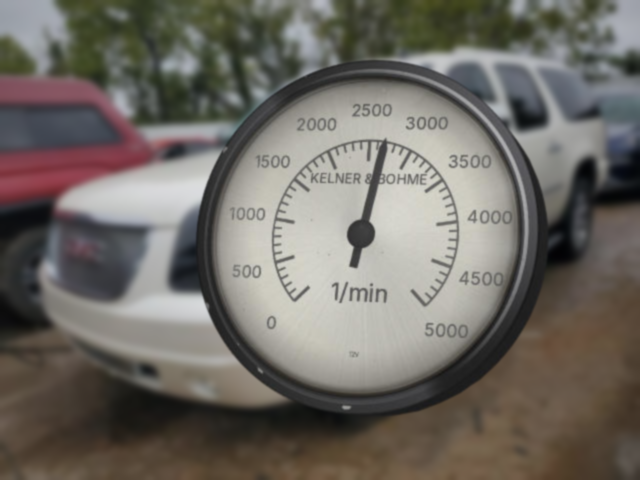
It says 2700 rpm
